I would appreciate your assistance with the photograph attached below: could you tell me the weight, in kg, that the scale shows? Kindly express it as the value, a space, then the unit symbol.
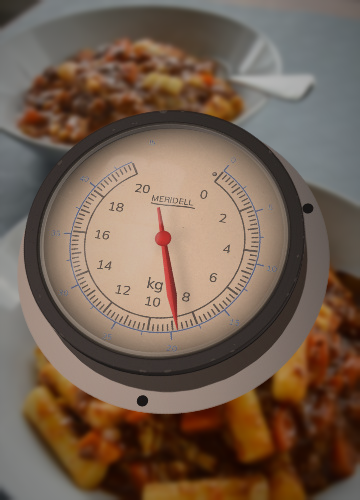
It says 8.8 kg
